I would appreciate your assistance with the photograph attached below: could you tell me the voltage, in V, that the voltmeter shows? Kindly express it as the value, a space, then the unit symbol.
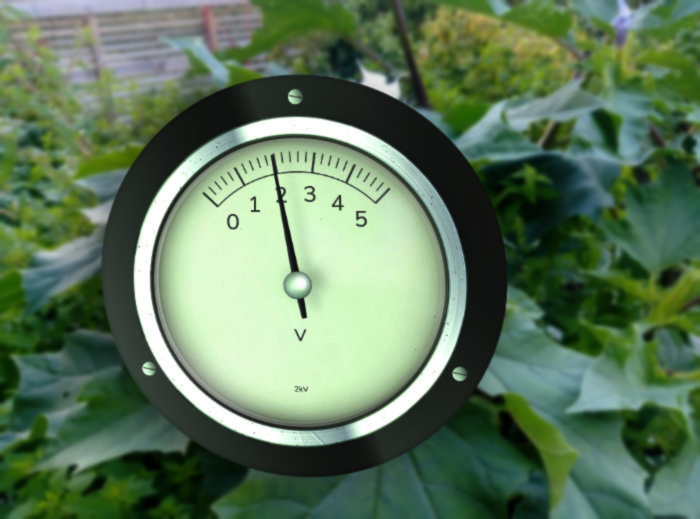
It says 2 V
